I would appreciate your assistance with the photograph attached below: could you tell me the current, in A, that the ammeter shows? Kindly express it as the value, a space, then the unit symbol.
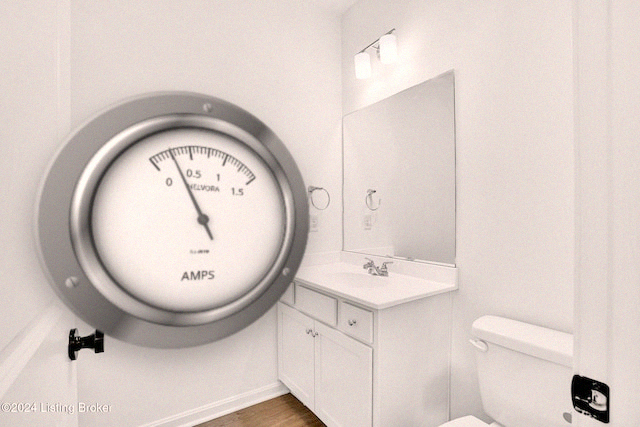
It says 0.25 A
